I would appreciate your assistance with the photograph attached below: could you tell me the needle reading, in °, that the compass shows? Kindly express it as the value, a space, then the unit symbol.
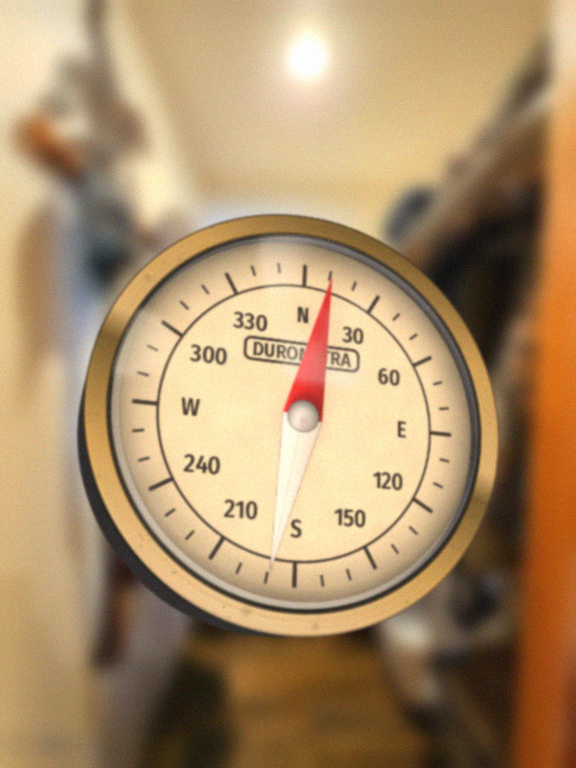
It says 10 °
